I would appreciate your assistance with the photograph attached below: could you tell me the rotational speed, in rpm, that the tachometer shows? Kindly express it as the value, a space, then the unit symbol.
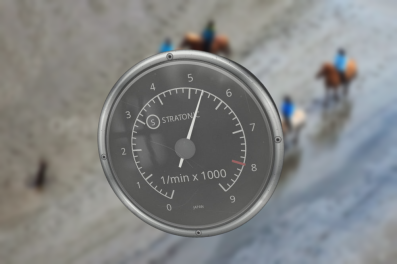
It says 5400 rpm
